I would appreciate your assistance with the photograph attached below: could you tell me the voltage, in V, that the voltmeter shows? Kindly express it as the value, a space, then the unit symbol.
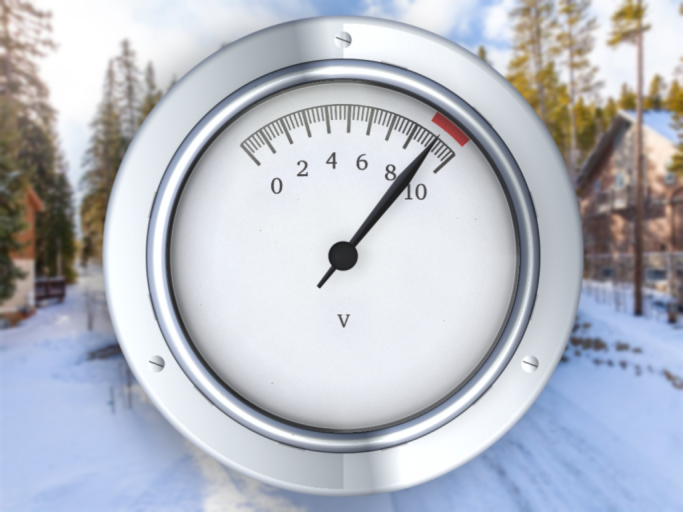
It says 9 V
